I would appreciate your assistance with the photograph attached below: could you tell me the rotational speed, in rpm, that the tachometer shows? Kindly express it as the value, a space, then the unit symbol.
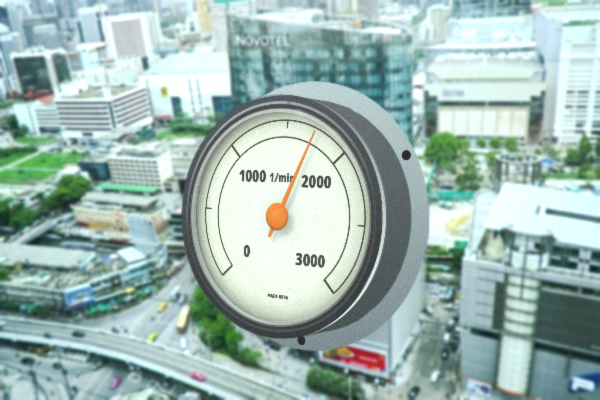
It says 1750 rpm
